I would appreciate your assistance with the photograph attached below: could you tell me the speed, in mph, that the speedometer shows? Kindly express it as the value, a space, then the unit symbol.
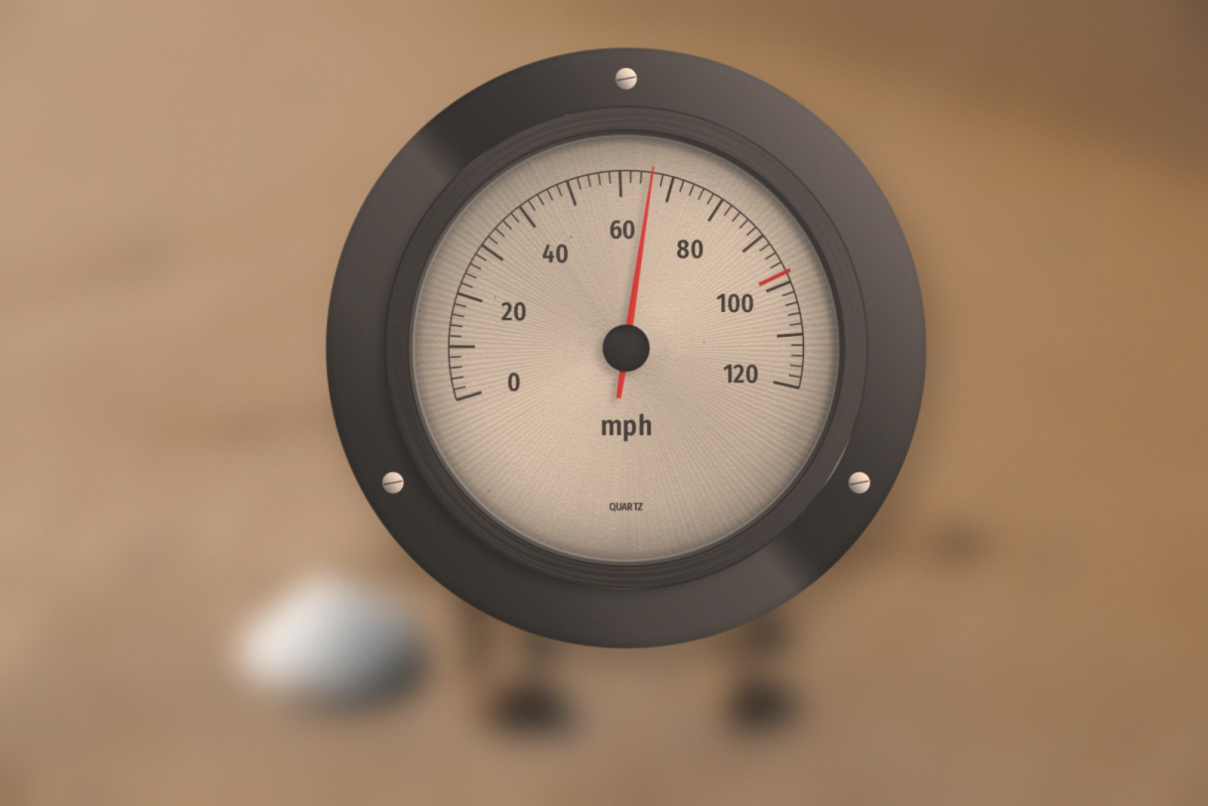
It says 66 mph
